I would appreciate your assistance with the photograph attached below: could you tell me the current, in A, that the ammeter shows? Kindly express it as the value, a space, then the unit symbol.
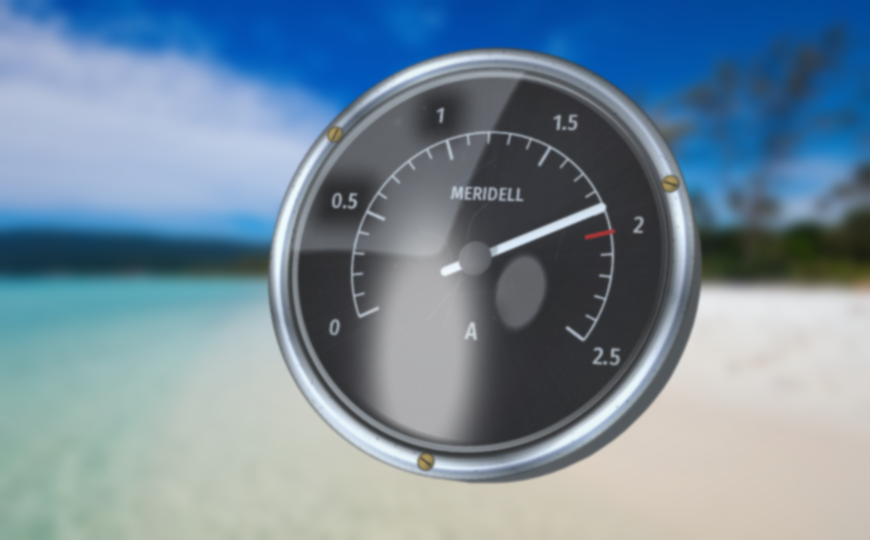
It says 1.9 A
